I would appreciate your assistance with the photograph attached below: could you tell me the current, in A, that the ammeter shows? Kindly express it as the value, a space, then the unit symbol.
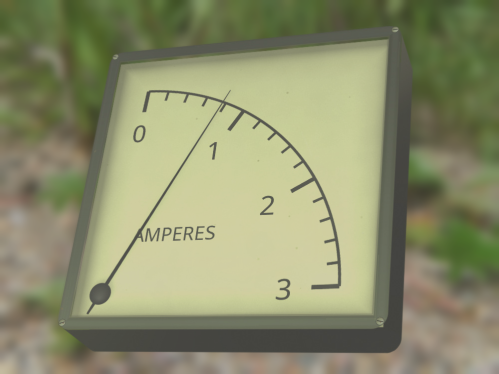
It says 0.8 A
